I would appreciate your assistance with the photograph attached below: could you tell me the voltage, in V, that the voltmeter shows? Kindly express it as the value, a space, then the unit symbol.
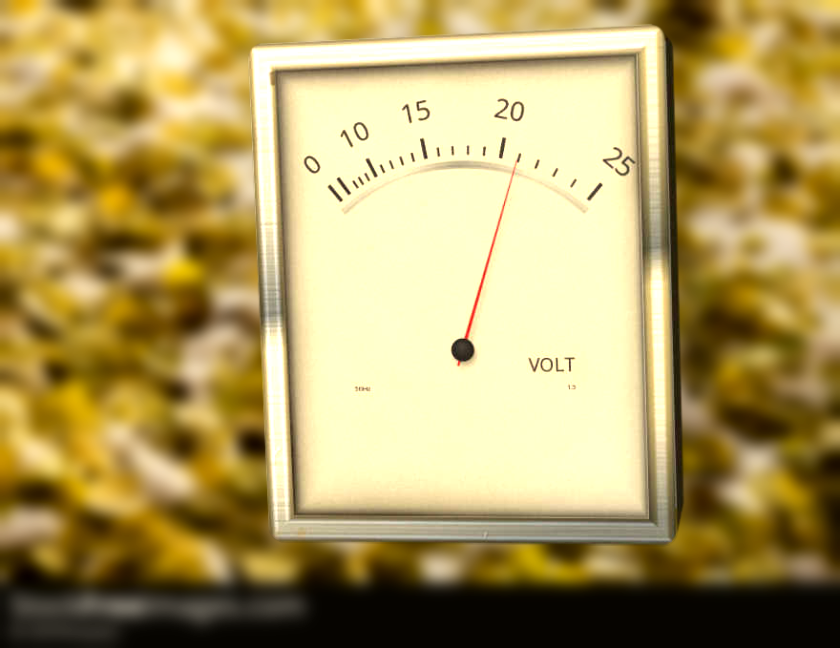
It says 21 V
